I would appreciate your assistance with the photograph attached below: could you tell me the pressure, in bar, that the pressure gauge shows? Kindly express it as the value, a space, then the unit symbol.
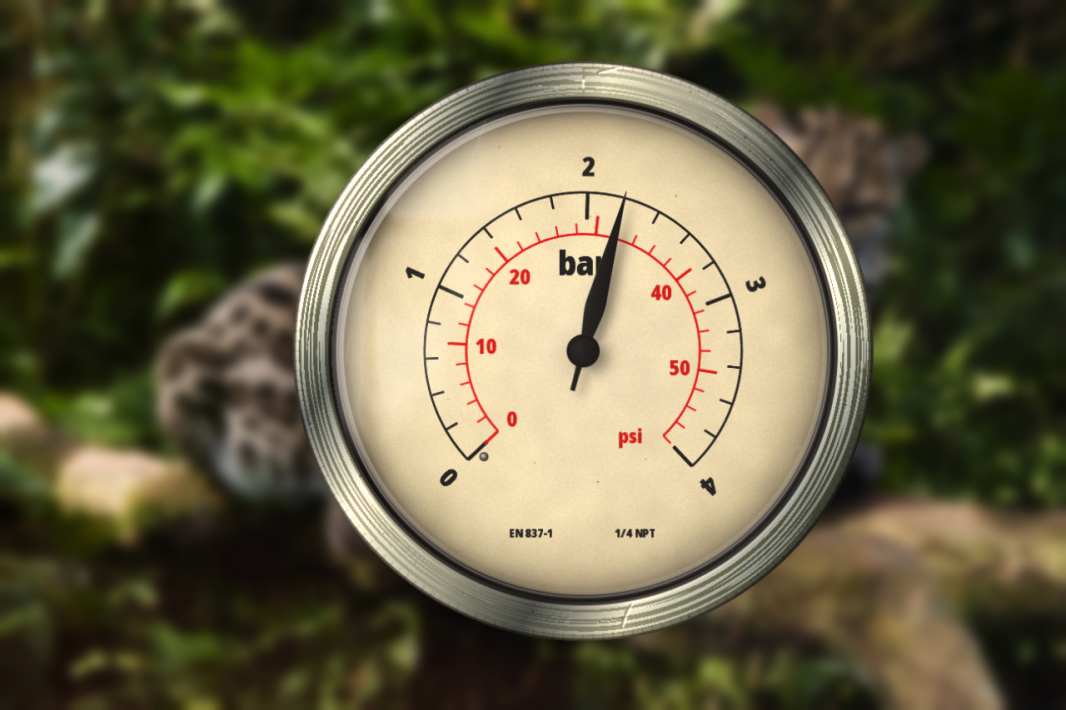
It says 2.2 bar
